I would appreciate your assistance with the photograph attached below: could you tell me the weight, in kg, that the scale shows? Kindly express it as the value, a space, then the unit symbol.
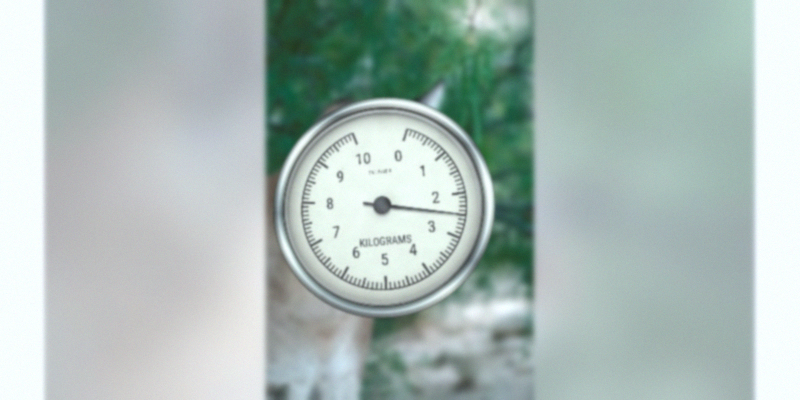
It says 2.5 kg
